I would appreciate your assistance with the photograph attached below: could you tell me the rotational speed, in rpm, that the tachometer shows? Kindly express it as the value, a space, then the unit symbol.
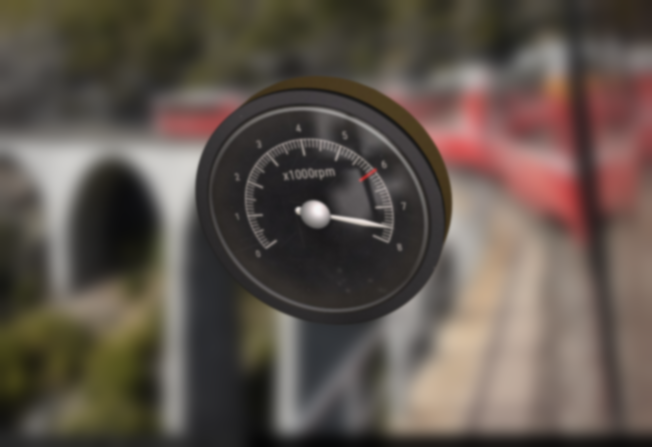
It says 7500 rpm
